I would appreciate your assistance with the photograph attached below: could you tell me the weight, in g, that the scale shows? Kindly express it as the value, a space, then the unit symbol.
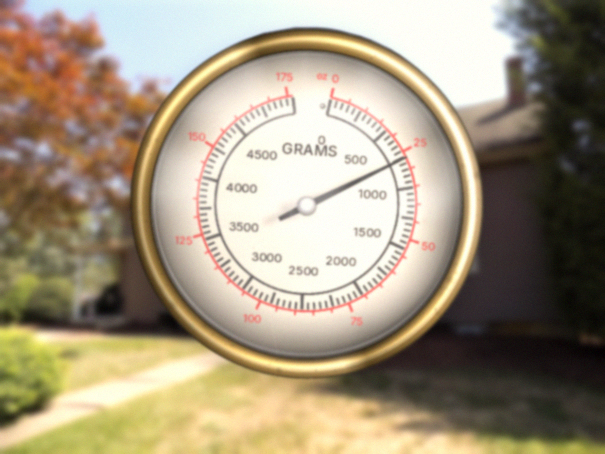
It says 750 g
